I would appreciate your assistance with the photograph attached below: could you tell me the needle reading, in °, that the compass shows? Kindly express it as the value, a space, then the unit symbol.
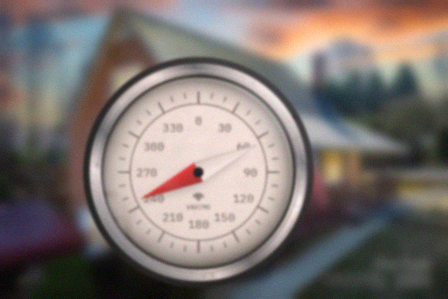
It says 245 °
